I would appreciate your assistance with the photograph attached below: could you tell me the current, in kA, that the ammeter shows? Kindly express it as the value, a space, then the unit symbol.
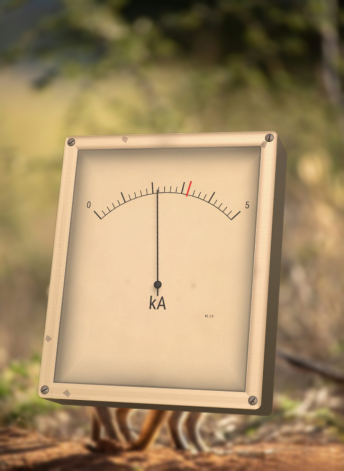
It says 2.2 kA
